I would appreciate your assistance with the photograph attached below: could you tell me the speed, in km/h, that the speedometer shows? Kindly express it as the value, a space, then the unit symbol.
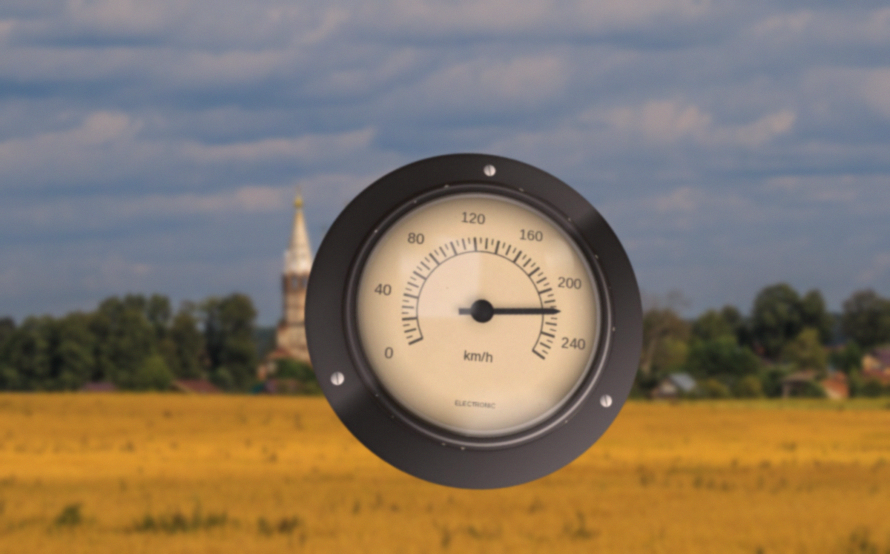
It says 220 km/h
